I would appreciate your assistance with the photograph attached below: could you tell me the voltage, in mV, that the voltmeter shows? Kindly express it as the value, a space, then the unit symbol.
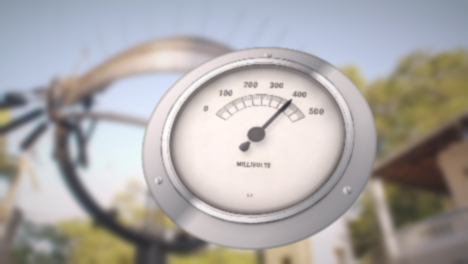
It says 400 mV
